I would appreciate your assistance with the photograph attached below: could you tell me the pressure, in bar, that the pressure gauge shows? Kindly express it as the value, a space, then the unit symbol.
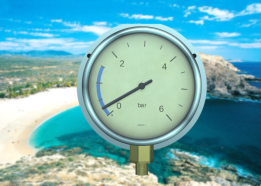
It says 0.25 bar
